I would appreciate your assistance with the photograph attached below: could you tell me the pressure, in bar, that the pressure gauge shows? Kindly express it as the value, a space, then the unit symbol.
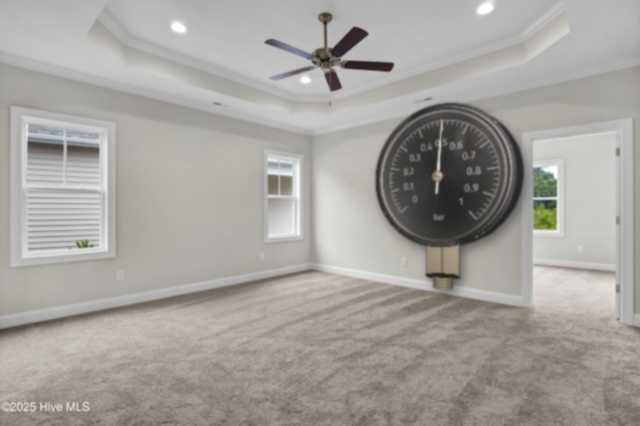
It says 0.5 bar
